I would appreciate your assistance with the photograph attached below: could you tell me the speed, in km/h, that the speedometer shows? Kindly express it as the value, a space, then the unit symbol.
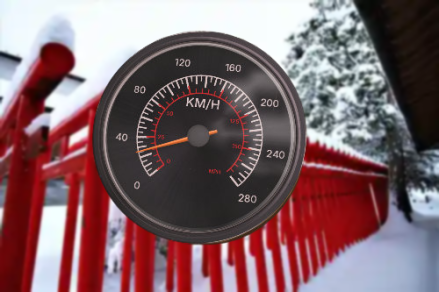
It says 25 km/h
